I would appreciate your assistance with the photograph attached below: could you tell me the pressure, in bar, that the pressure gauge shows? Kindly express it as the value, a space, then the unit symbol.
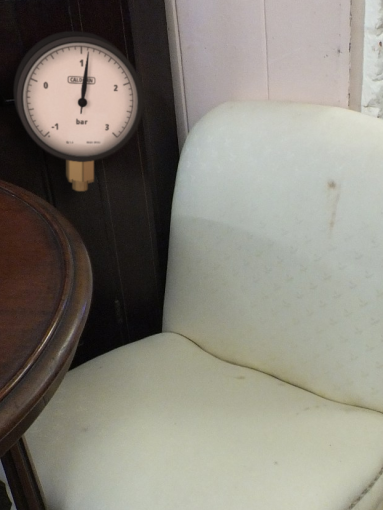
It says 1.1 bar
